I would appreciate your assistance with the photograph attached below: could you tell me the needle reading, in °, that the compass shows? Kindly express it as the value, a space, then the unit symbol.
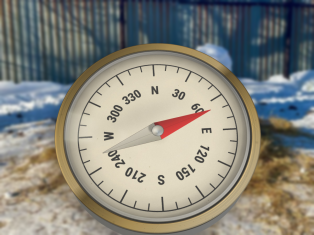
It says 70 °
